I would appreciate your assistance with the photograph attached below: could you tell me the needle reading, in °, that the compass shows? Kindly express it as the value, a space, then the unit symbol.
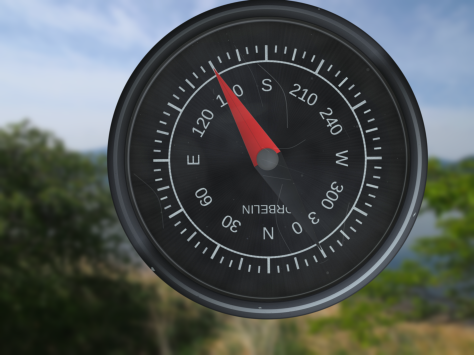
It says 150 °
